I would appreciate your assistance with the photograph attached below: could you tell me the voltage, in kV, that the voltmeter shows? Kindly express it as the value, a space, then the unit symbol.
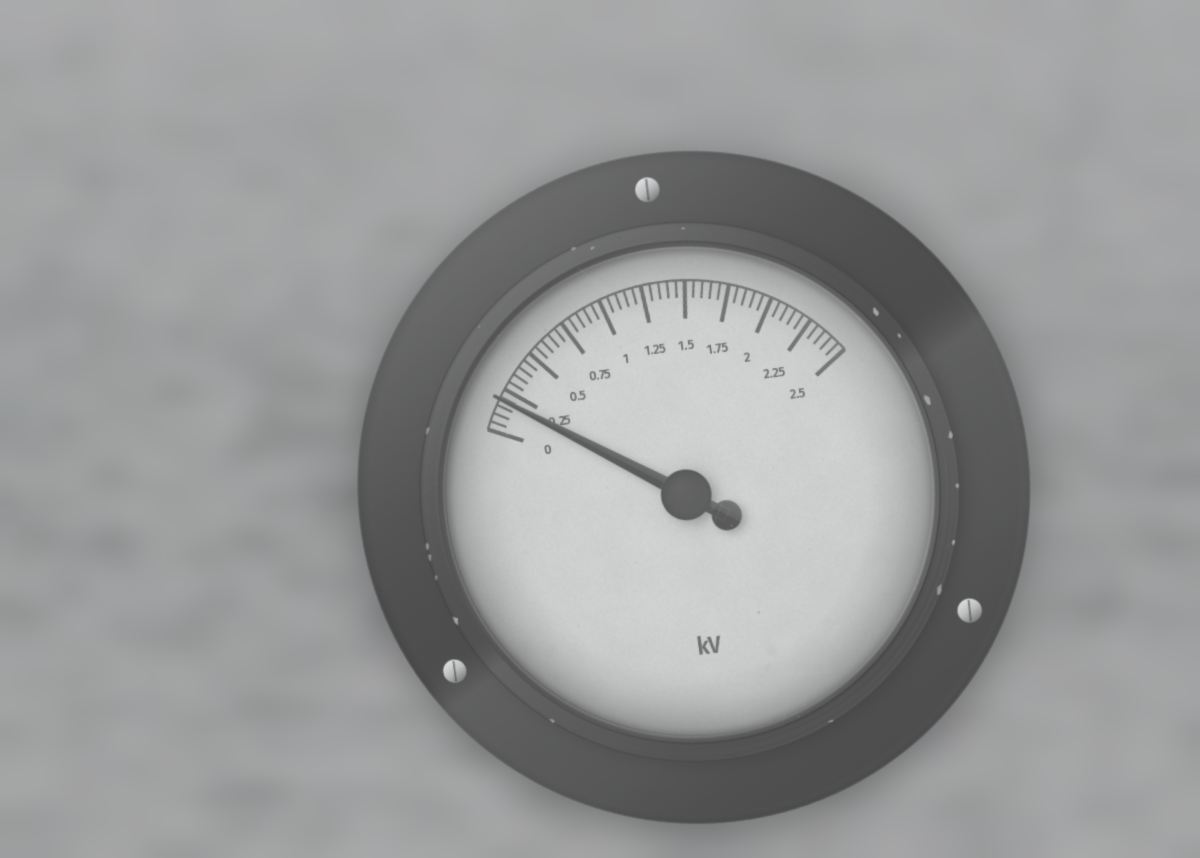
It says 0.2 kV
